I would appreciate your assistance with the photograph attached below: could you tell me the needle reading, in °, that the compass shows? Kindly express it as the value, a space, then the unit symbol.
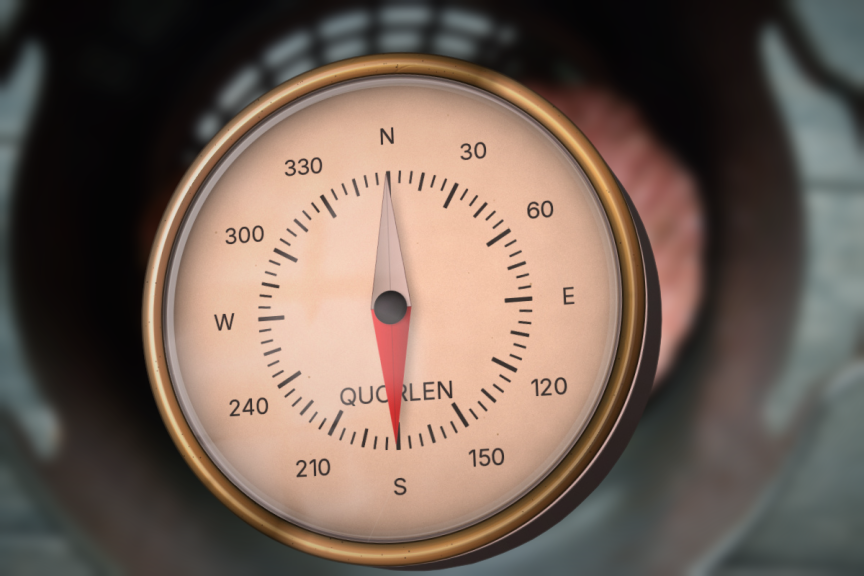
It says 180 °
